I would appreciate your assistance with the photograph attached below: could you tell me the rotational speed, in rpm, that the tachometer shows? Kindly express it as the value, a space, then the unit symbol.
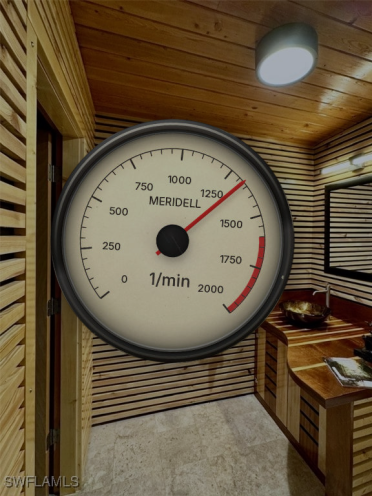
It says 1325 rpm
